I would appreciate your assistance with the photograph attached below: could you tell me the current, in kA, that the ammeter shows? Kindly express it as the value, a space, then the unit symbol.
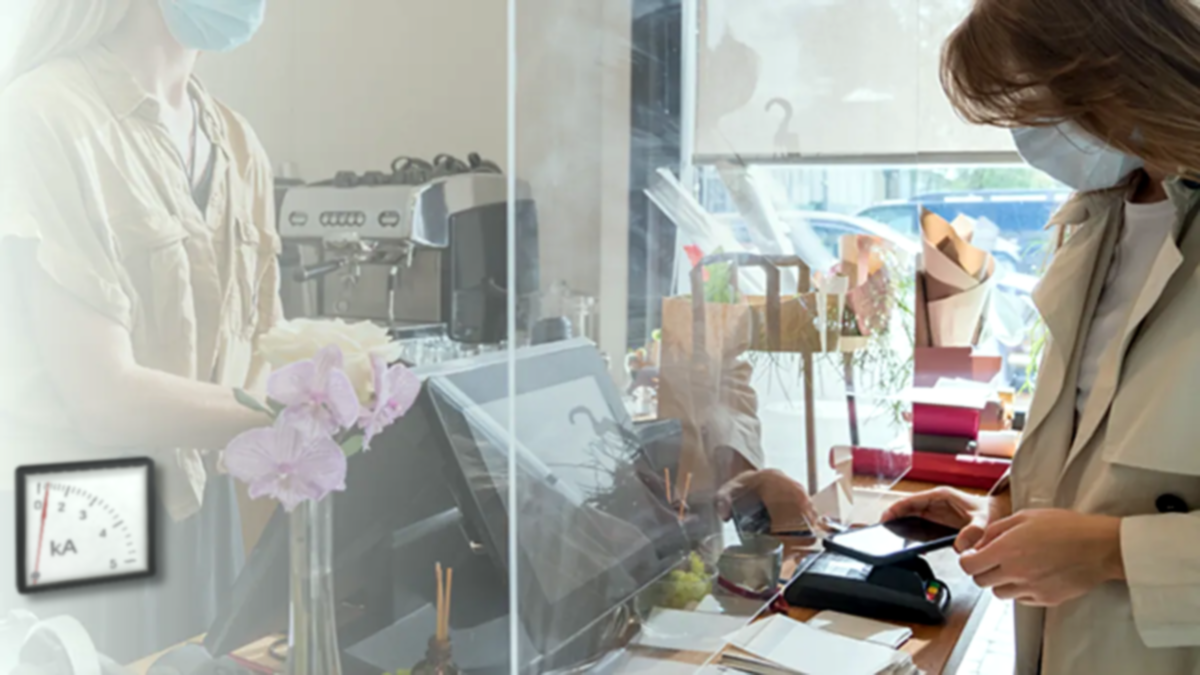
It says 1 kA
